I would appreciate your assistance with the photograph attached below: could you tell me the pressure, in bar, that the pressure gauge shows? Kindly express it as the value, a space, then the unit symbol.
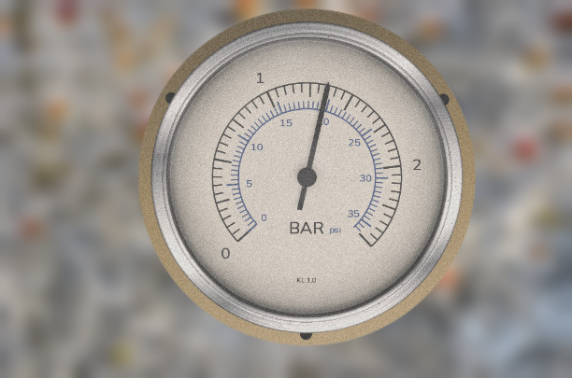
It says 1.35 bar
